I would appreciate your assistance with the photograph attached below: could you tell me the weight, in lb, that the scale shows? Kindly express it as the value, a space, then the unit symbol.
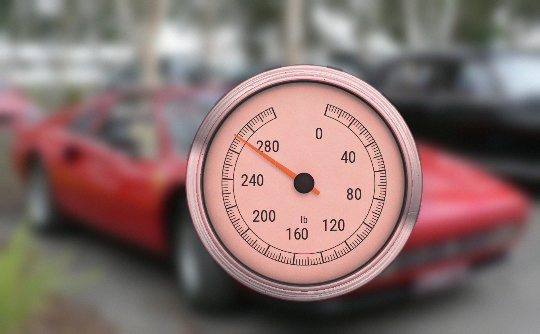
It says 270 lb
